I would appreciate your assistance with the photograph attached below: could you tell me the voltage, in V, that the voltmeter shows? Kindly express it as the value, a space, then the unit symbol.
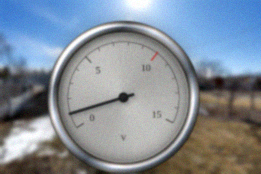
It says 1 V
